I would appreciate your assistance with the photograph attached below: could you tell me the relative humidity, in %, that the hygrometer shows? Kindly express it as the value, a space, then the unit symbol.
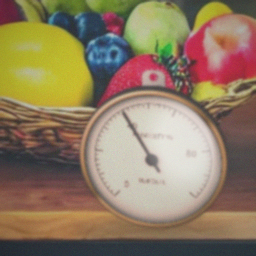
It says 40 %
